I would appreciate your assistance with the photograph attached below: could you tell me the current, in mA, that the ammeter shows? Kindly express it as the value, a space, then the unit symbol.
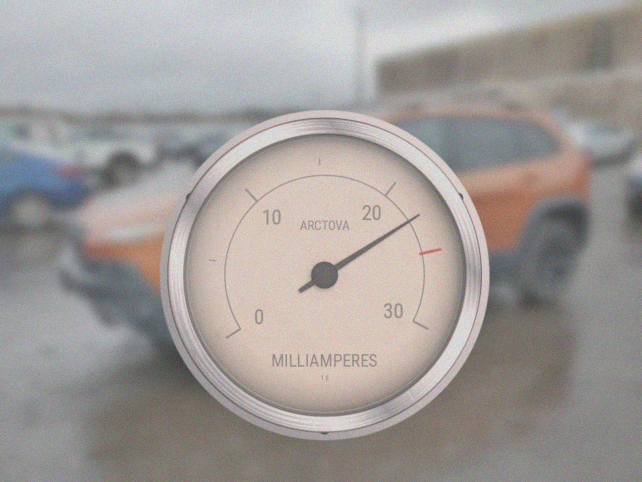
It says 22.5 mA
